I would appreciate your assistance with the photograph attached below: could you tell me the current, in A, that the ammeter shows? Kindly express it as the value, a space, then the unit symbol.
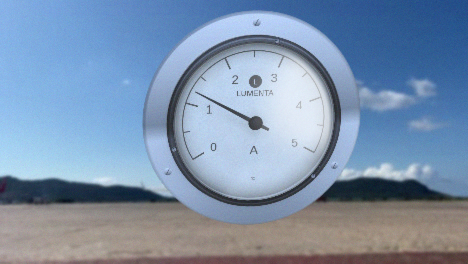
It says 1.25 A
